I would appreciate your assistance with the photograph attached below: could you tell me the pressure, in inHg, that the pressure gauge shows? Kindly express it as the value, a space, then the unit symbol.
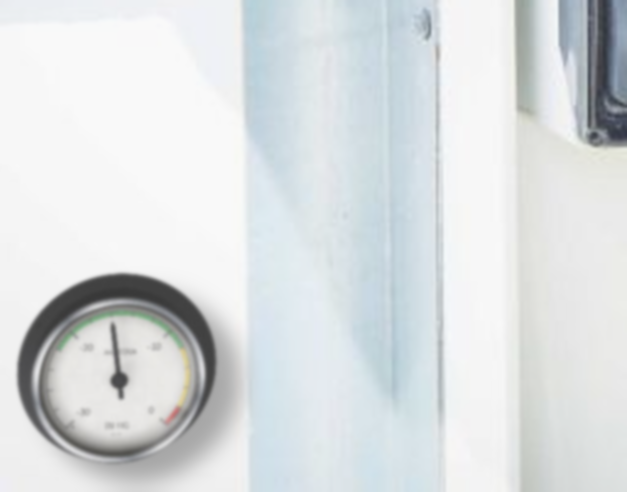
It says -16 inHg
